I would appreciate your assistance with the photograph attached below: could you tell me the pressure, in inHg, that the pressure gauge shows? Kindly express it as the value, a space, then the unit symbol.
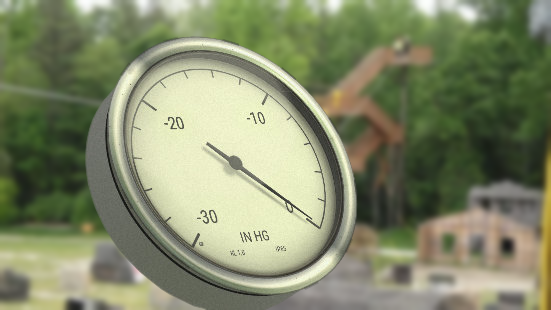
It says 0 inHg
